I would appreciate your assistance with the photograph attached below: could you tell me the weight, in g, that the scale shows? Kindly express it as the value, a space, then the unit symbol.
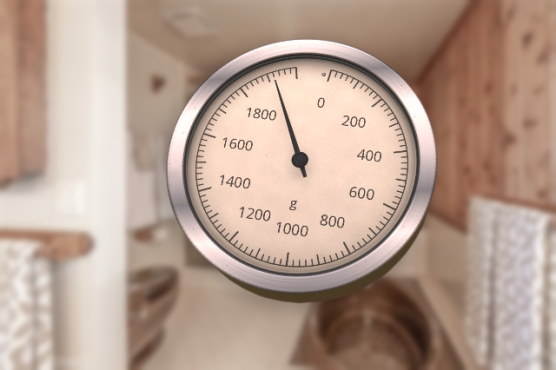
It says 1920 g
